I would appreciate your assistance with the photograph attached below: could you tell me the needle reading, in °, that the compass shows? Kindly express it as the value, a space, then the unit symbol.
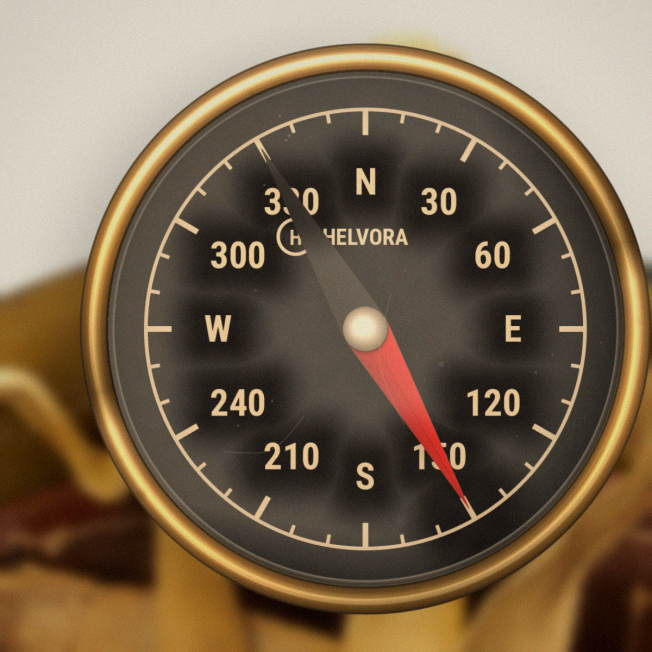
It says 150 °
